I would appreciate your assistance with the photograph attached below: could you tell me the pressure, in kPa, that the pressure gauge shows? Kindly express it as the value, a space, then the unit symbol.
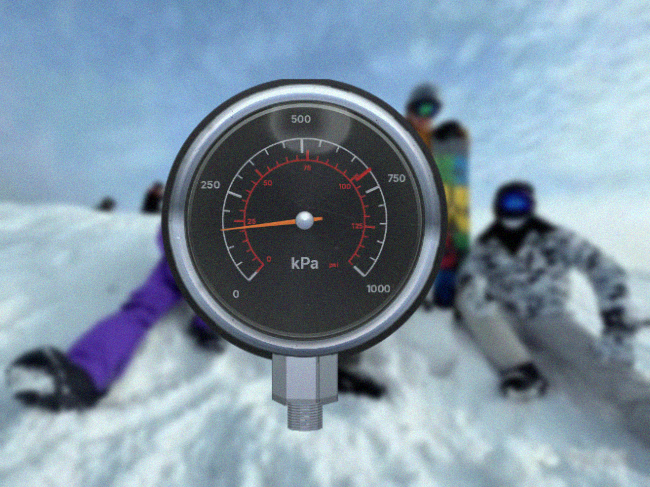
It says 150 kPa
